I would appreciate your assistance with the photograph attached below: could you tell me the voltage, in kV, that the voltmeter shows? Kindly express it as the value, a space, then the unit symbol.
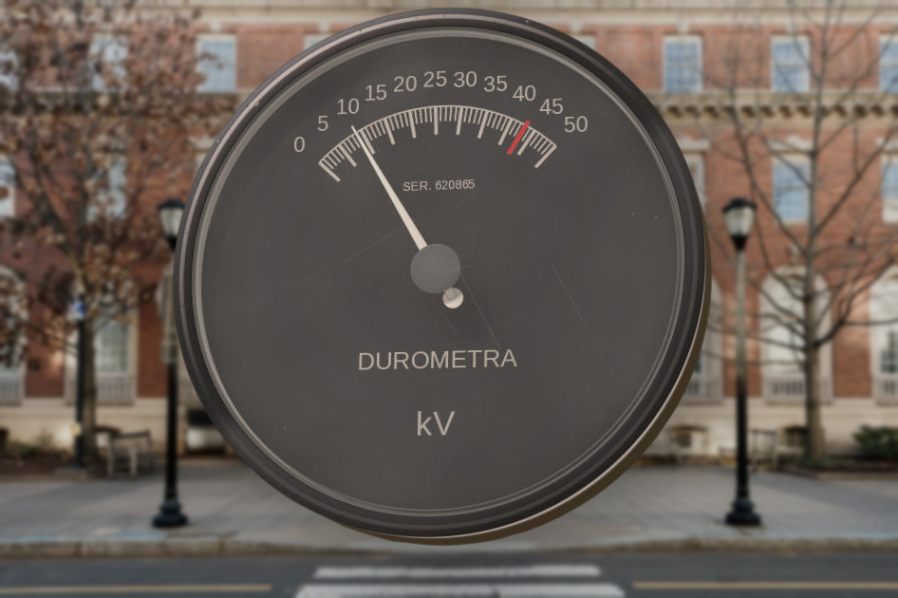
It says 9 kV
